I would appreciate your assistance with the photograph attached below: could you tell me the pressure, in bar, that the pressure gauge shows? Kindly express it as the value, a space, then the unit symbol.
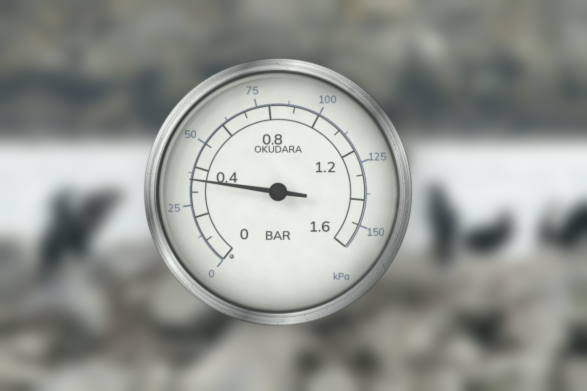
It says 0.35 bar
